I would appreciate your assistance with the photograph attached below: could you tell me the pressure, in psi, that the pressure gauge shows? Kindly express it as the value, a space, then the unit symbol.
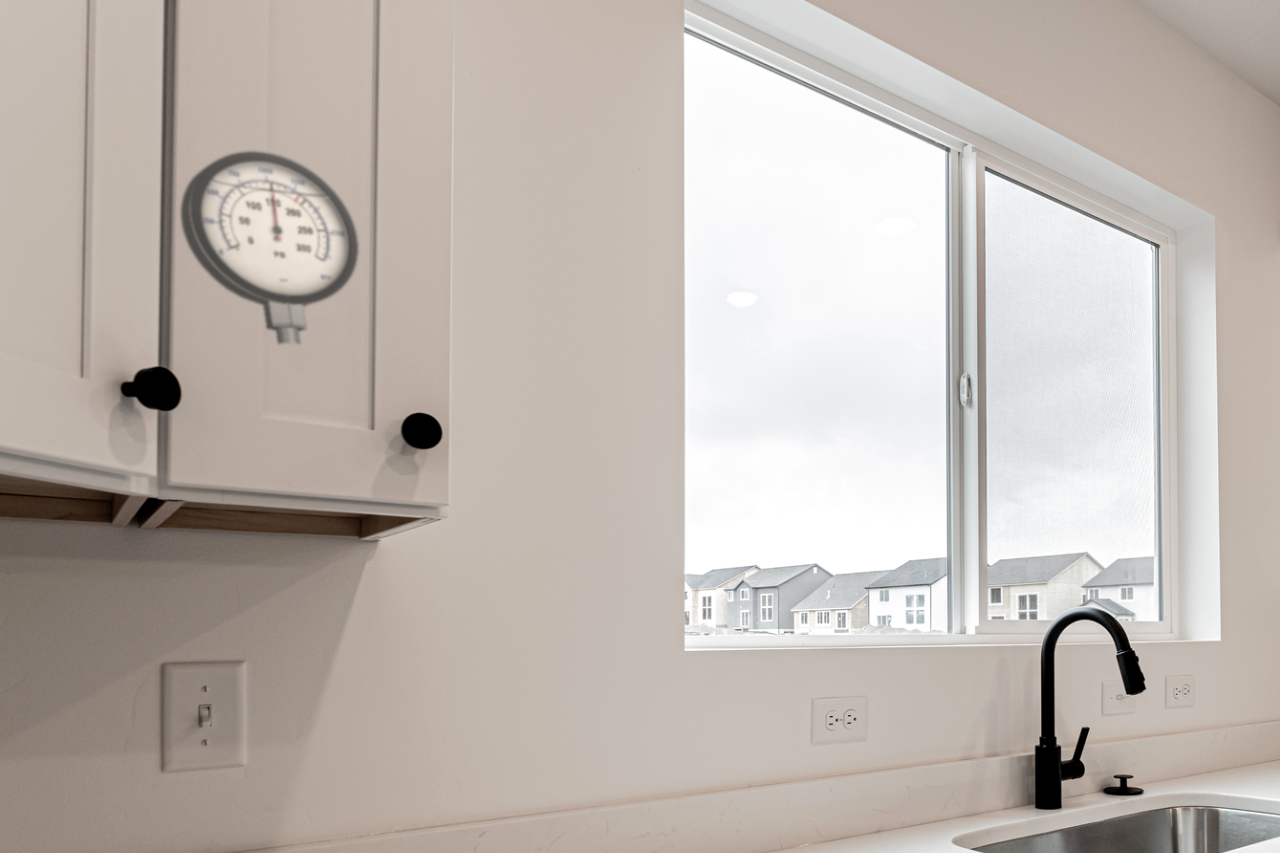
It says 150 psi
